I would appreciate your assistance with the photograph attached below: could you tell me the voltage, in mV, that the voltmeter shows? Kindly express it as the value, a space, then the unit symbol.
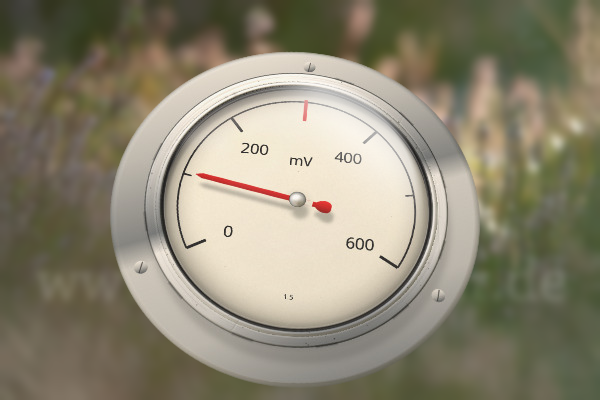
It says 100 mV
